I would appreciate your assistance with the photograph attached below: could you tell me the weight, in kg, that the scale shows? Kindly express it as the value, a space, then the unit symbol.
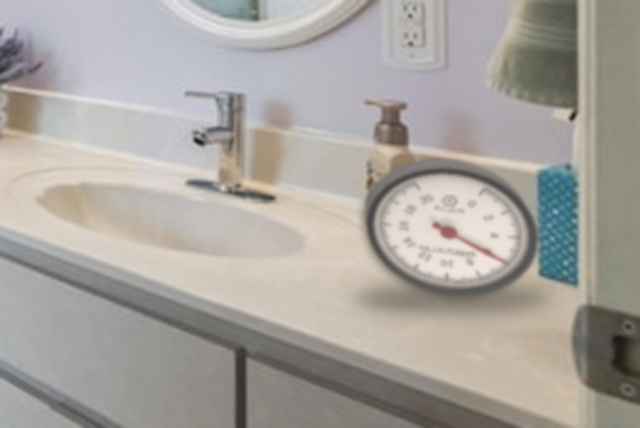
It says 6 kg
